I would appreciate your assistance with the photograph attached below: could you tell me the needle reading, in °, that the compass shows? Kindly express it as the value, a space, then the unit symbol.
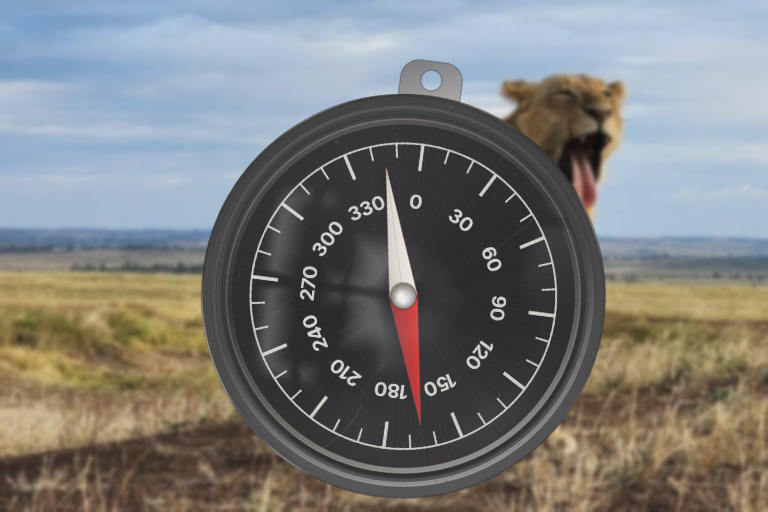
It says 165 °
